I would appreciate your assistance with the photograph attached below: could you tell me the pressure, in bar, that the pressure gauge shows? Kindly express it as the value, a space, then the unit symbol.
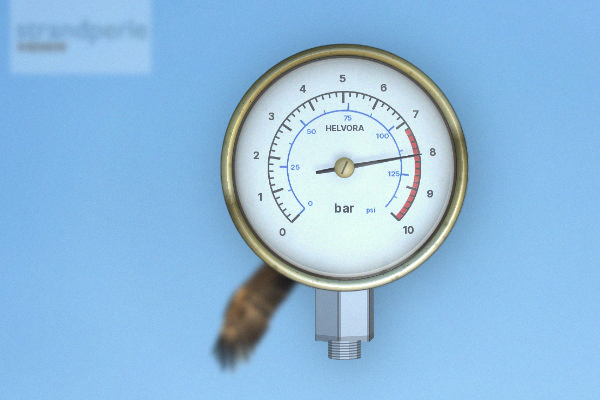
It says 8 bar
